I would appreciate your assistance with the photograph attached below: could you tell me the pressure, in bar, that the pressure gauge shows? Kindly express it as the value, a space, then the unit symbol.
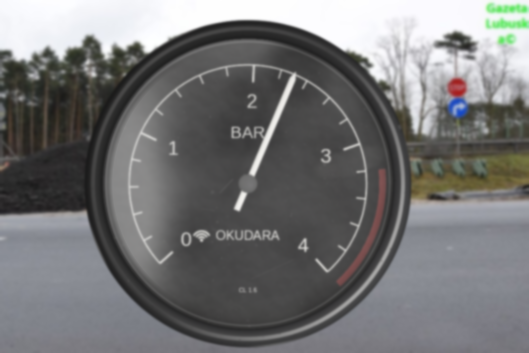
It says 2.3 bar
